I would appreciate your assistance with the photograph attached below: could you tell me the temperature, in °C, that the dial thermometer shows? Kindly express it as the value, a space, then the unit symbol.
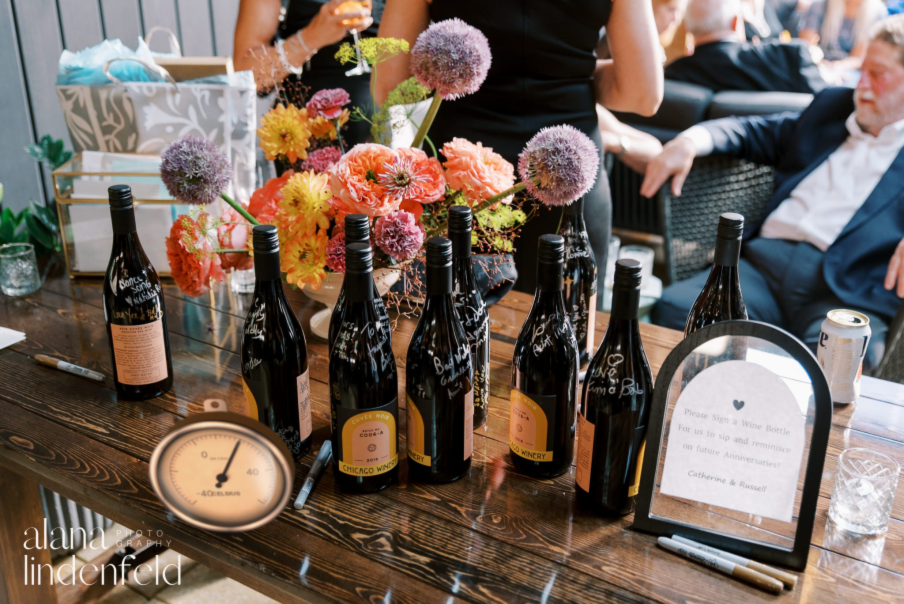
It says 20 °C
